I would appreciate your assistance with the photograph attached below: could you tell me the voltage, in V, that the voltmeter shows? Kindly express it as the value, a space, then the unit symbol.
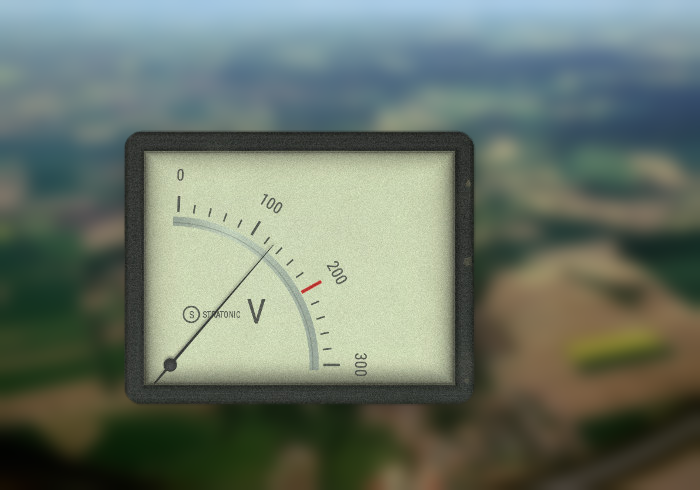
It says 130 V
